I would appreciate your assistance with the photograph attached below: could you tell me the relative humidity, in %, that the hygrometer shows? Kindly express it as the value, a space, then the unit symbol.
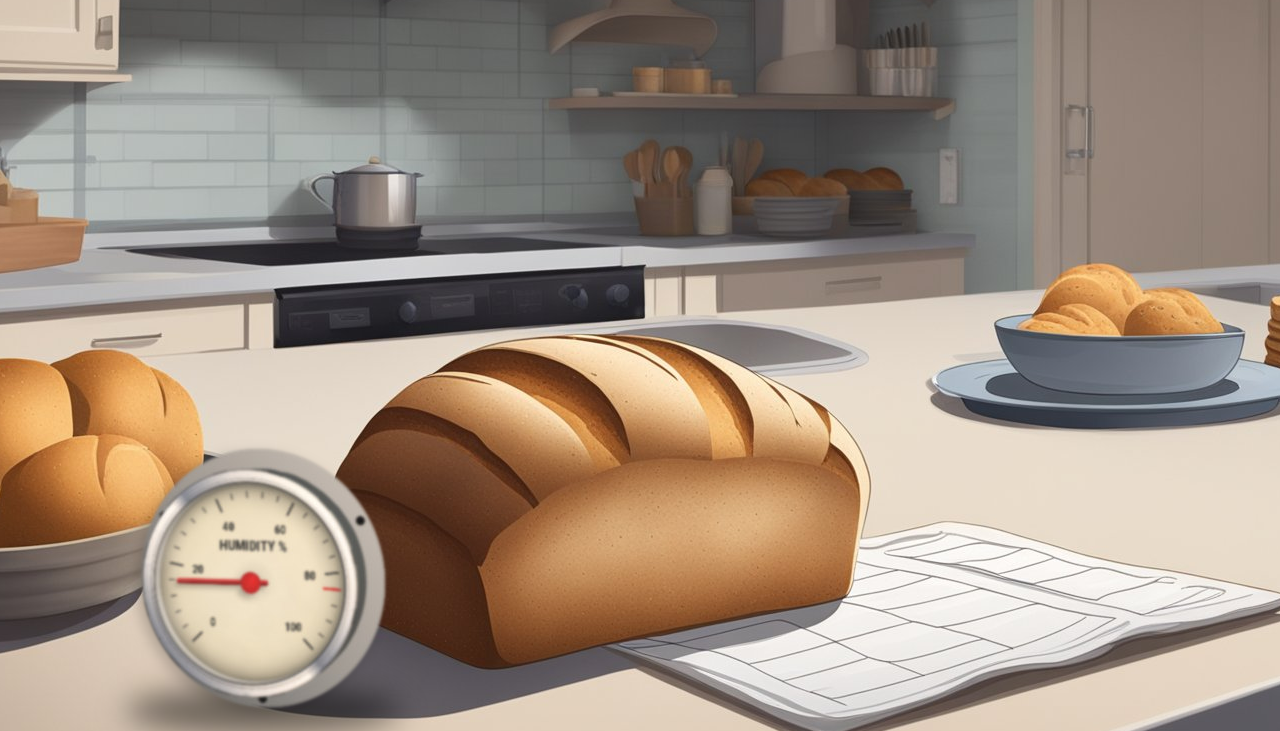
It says 16 %
